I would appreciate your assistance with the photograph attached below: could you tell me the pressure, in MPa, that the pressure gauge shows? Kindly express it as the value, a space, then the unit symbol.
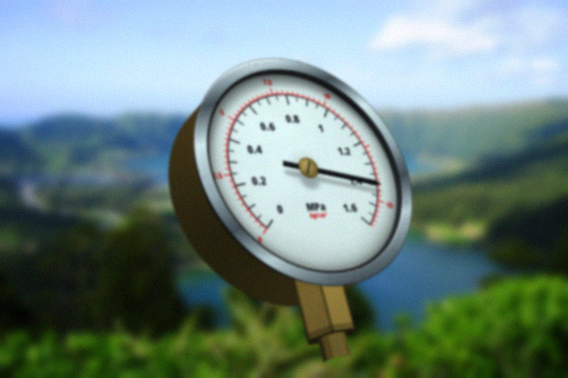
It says 1.4 MPa
